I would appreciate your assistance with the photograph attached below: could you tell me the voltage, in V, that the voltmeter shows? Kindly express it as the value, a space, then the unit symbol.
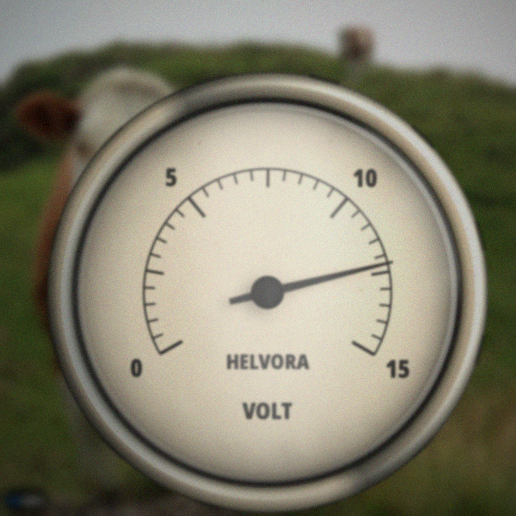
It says 12.25 V
